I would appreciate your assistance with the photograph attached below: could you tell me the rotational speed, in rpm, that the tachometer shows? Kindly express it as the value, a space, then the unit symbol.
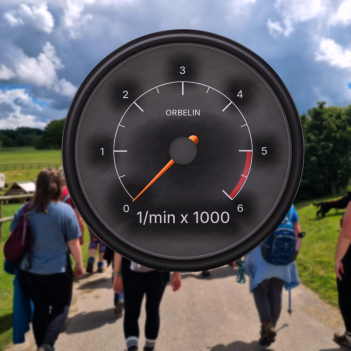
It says 0 rpm
